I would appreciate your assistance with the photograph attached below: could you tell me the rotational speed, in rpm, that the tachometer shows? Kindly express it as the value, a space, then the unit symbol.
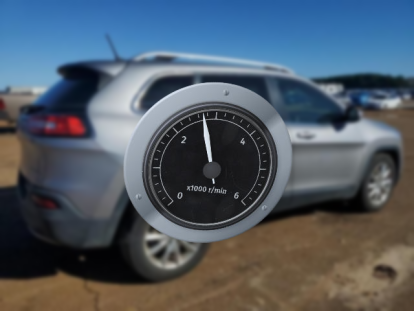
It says 2700 rpm
